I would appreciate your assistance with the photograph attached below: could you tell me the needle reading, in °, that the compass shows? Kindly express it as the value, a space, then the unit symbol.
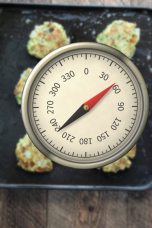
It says 50 °
